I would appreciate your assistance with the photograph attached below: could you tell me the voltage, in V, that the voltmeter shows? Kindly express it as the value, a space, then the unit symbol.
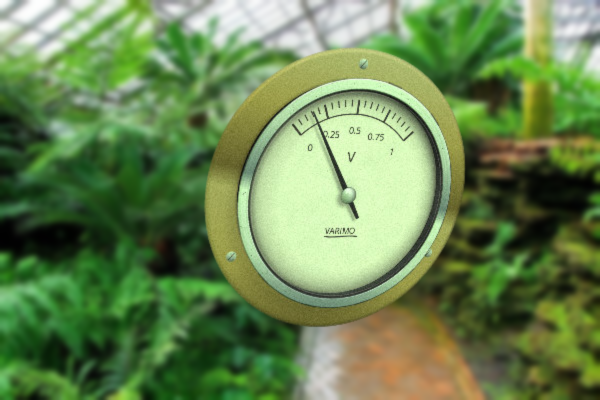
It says 0.15 V
